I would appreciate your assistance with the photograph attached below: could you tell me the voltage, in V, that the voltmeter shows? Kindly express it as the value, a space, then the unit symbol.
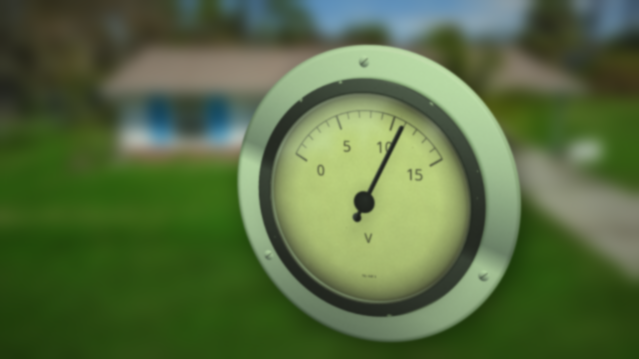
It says 11 V
